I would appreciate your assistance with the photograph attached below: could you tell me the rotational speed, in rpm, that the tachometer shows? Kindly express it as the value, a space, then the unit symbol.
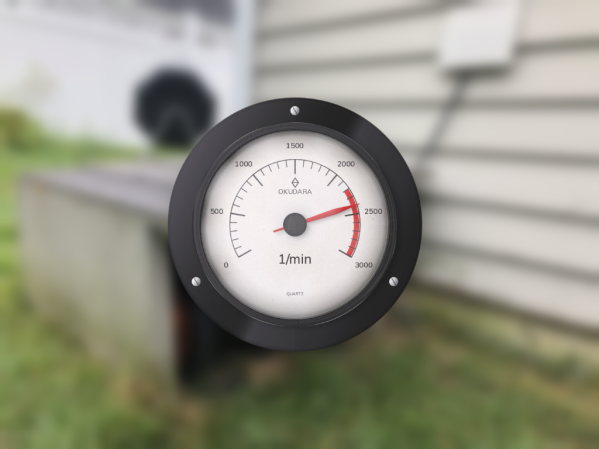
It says 2400 rpm
